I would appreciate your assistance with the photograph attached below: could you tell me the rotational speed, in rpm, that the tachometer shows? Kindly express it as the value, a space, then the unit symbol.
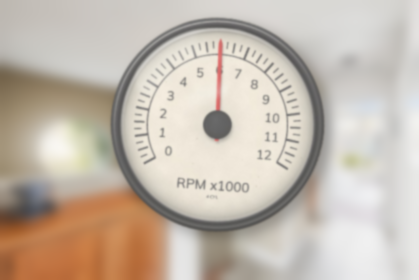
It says 6000 rpm
